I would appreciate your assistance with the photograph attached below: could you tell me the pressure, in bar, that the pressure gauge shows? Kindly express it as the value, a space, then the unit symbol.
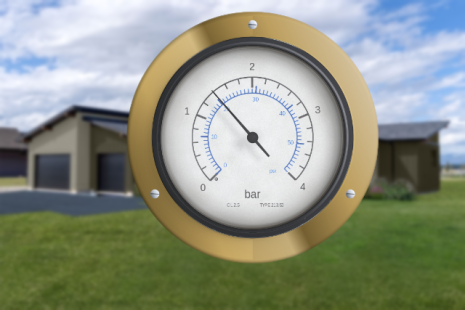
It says 1.4 bar
